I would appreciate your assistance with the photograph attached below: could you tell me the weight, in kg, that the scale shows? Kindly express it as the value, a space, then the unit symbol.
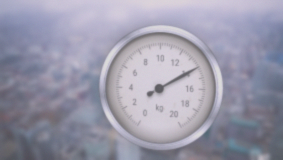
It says 14 kg
